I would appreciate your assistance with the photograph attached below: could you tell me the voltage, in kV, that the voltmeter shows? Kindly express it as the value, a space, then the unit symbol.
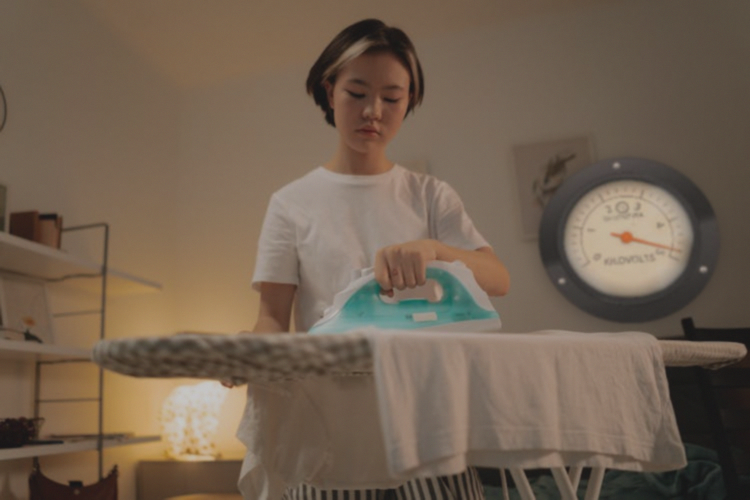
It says 4.8 kV
